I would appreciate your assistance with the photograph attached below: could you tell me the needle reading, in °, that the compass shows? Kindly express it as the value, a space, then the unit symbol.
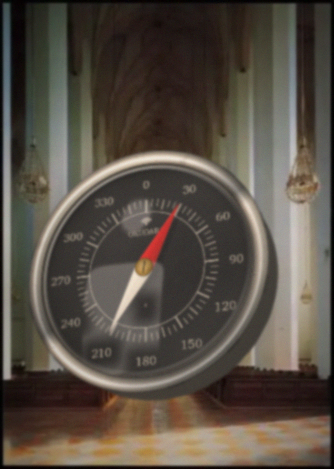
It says 30 °
